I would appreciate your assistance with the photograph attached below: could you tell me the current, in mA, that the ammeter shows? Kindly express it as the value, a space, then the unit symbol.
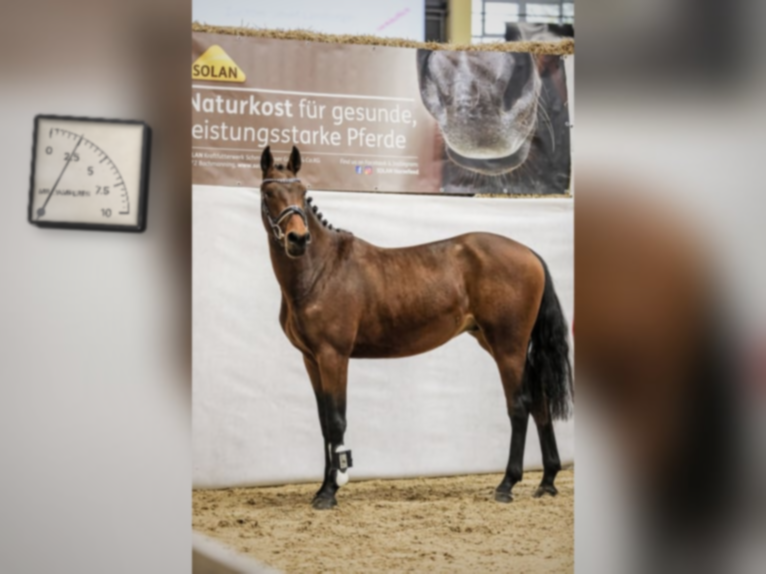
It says 2.5 mA
